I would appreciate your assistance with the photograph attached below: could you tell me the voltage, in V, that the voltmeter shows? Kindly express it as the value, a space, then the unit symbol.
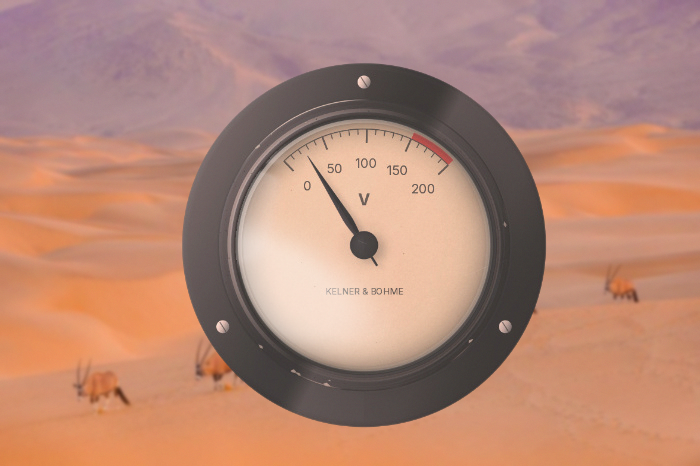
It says 25 V
